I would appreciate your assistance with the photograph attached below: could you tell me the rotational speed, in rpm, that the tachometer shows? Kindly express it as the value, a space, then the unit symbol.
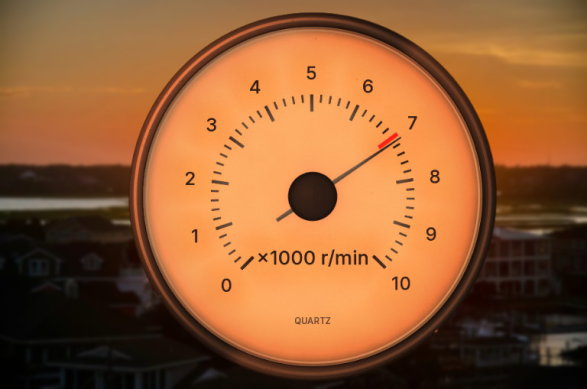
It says 7100 rpm
